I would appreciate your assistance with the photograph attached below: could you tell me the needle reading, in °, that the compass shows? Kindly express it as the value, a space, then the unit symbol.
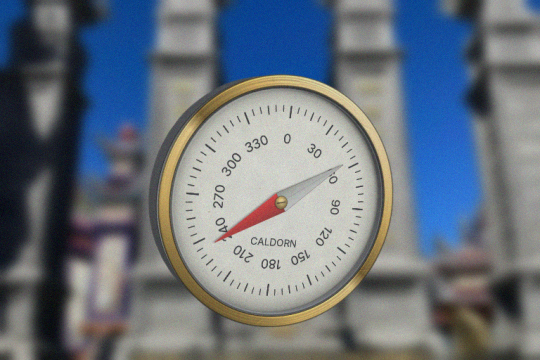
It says 235 °
